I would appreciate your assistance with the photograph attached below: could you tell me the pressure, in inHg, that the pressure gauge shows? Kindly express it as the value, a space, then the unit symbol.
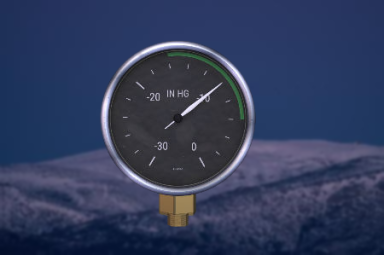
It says -10 inHg
